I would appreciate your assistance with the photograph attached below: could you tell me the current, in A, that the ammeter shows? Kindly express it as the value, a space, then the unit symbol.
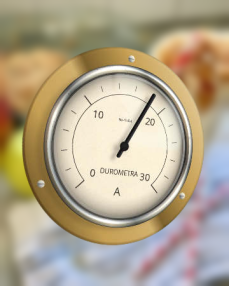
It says 18 A
